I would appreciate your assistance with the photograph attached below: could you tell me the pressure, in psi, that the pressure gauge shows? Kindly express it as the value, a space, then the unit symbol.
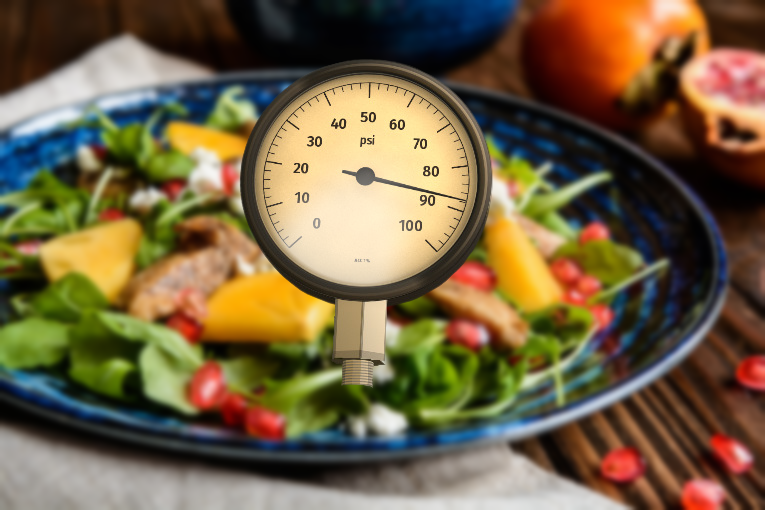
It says 88 psi
